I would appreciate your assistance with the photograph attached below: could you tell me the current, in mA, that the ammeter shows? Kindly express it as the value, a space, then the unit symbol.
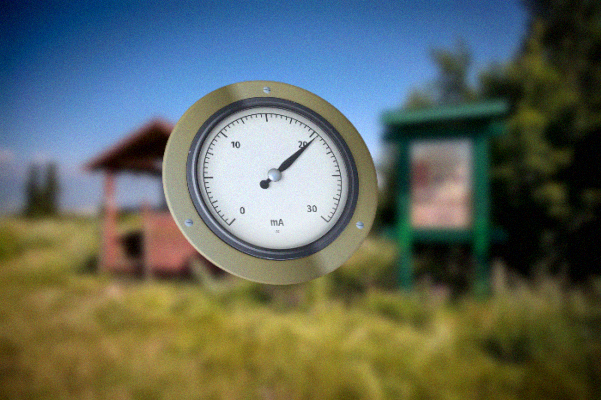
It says 20.5 mA
